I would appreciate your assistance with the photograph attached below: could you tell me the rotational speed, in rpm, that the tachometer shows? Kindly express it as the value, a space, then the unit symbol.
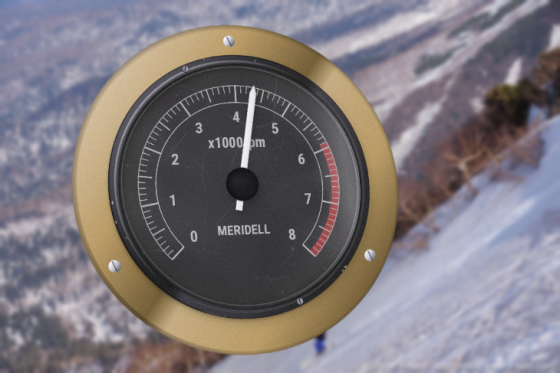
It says 4300 rpm
